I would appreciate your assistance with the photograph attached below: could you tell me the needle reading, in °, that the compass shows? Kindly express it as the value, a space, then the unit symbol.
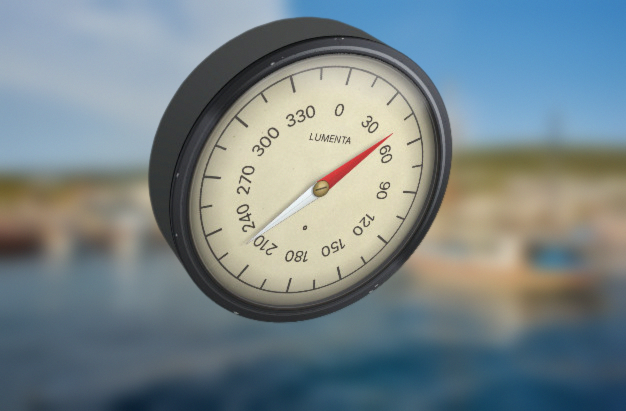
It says 45 °
